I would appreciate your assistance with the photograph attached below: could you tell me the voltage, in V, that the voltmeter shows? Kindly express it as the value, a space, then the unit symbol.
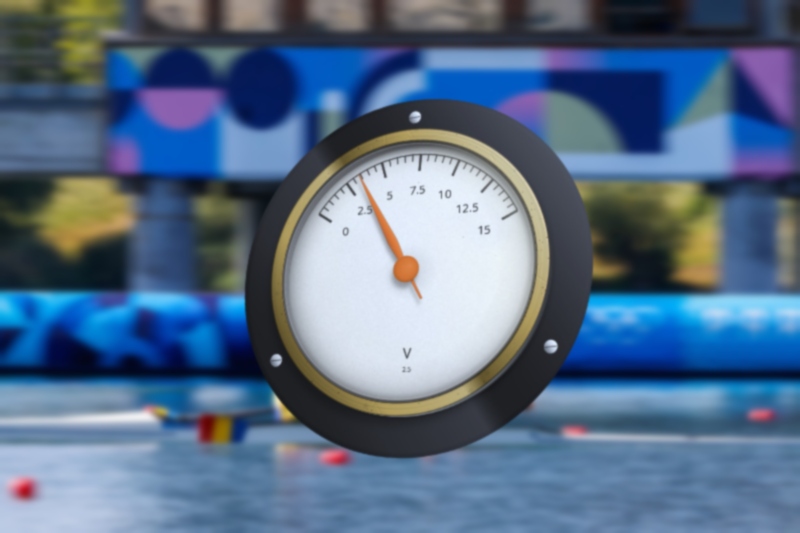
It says 3.5 V
